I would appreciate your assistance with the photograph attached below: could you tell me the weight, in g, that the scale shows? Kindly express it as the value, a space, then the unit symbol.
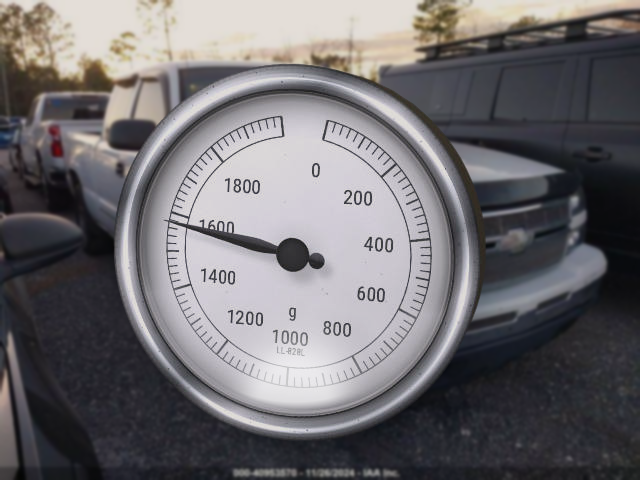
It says 1580 g
